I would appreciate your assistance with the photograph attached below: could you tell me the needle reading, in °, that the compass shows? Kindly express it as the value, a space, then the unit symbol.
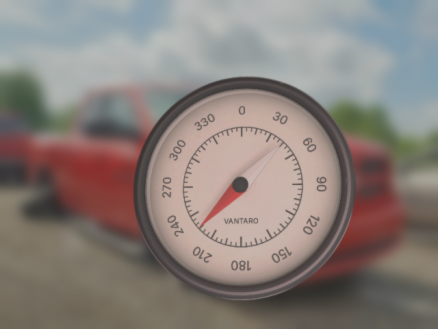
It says 225 °
